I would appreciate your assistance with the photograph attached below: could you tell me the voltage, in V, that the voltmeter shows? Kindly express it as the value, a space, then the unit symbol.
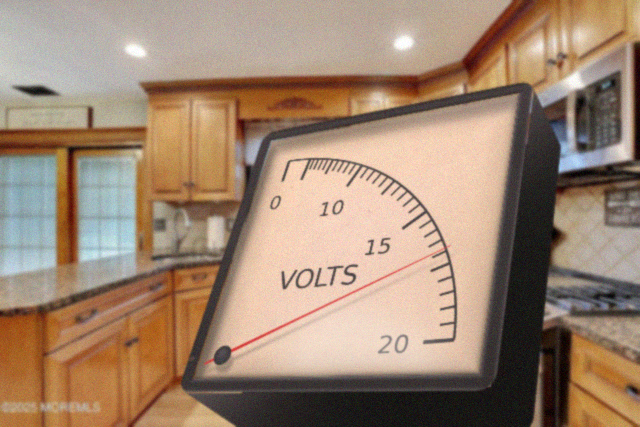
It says 17 V
